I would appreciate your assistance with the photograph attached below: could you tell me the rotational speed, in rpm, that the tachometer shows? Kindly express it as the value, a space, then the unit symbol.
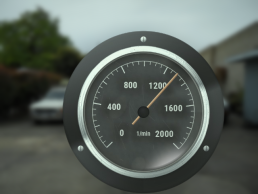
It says 1300 rpm
